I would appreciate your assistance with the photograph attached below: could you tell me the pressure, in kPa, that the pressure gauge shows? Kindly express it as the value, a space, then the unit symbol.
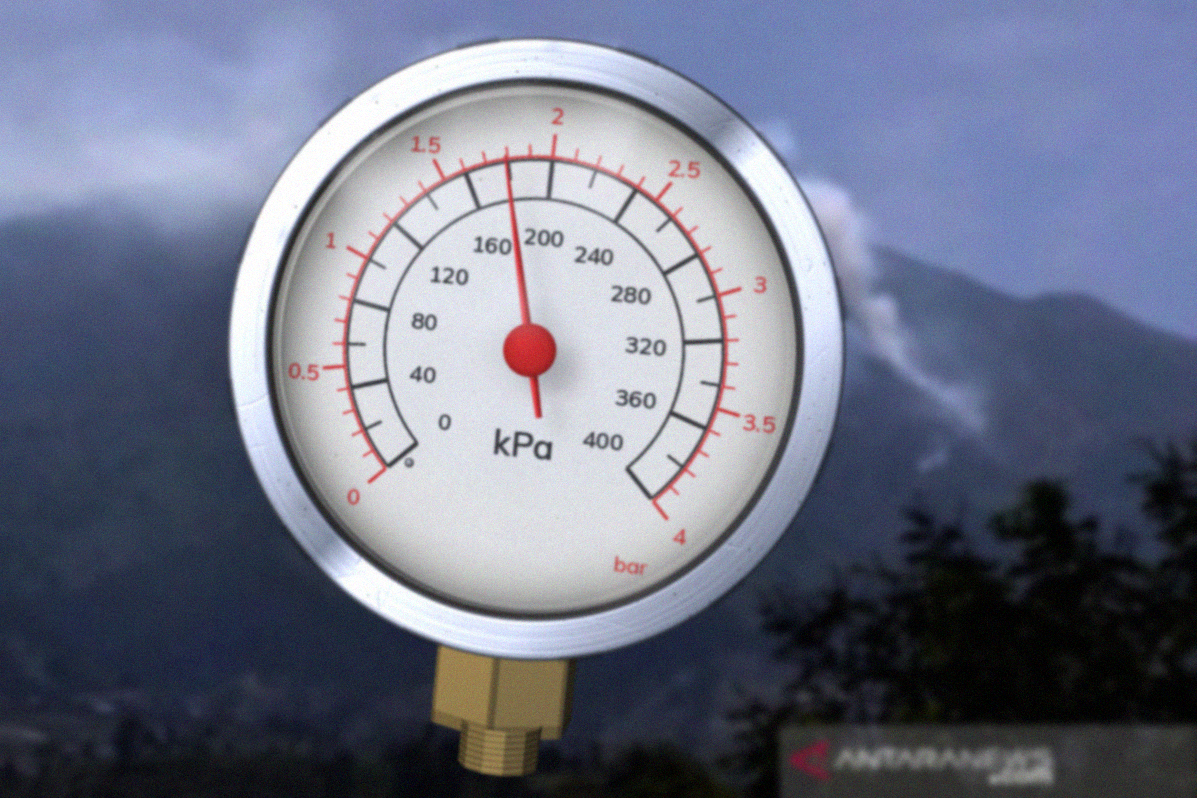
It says 180 kPa
